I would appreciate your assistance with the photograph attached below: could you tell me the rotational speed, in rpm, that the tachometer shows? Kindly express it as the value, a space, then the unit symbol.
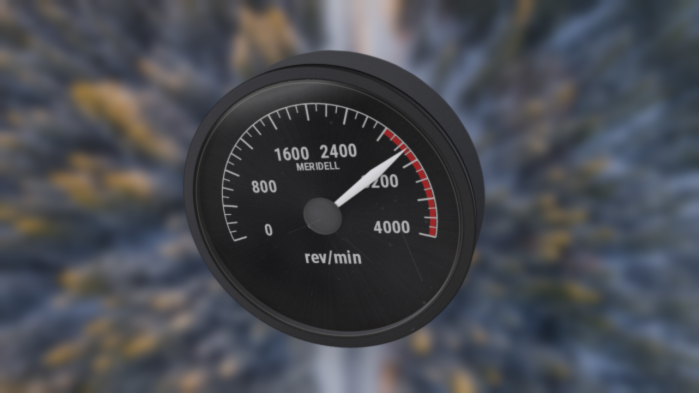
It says 3050 rpm
